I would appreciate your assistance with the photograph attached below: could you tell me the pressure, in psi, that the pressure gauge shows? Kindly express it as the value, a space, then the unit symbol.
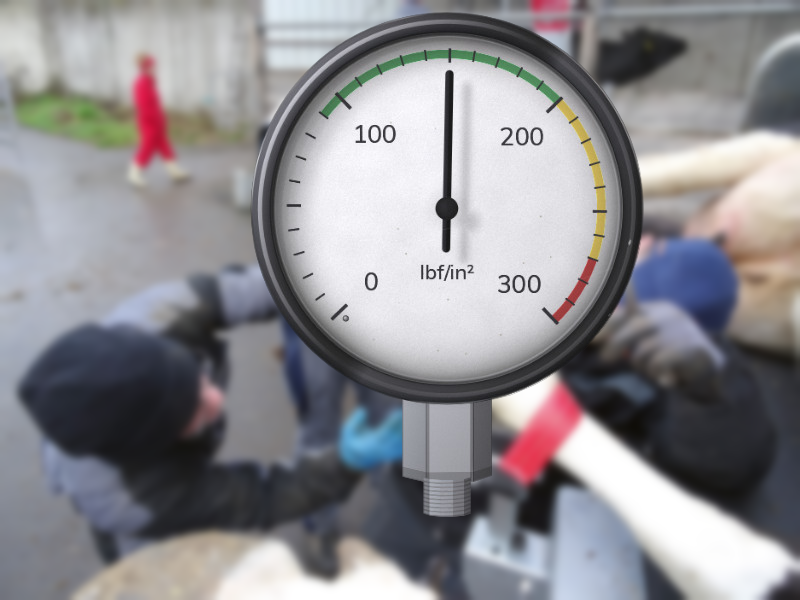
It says 150 psi
